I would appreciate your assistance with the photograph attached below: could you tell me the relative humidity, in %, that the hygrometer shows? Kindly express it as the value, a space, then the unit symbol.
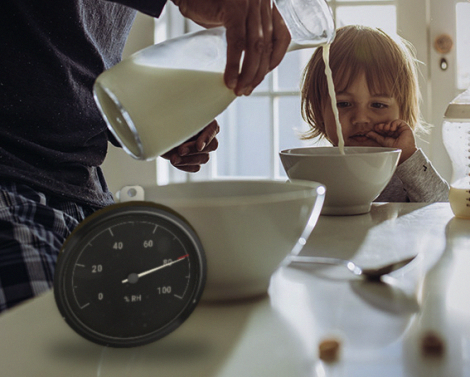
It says 80 %
